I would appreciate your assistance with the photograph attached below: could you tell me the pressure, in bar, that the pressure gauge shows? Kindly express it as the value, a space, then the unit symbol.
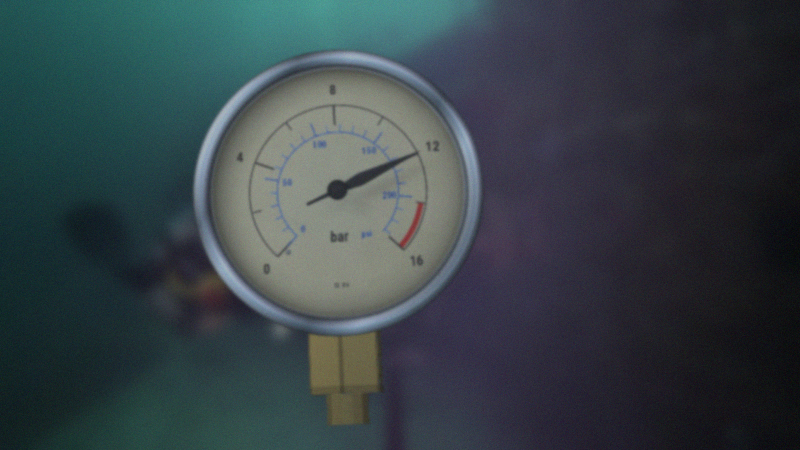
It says 12 bar
